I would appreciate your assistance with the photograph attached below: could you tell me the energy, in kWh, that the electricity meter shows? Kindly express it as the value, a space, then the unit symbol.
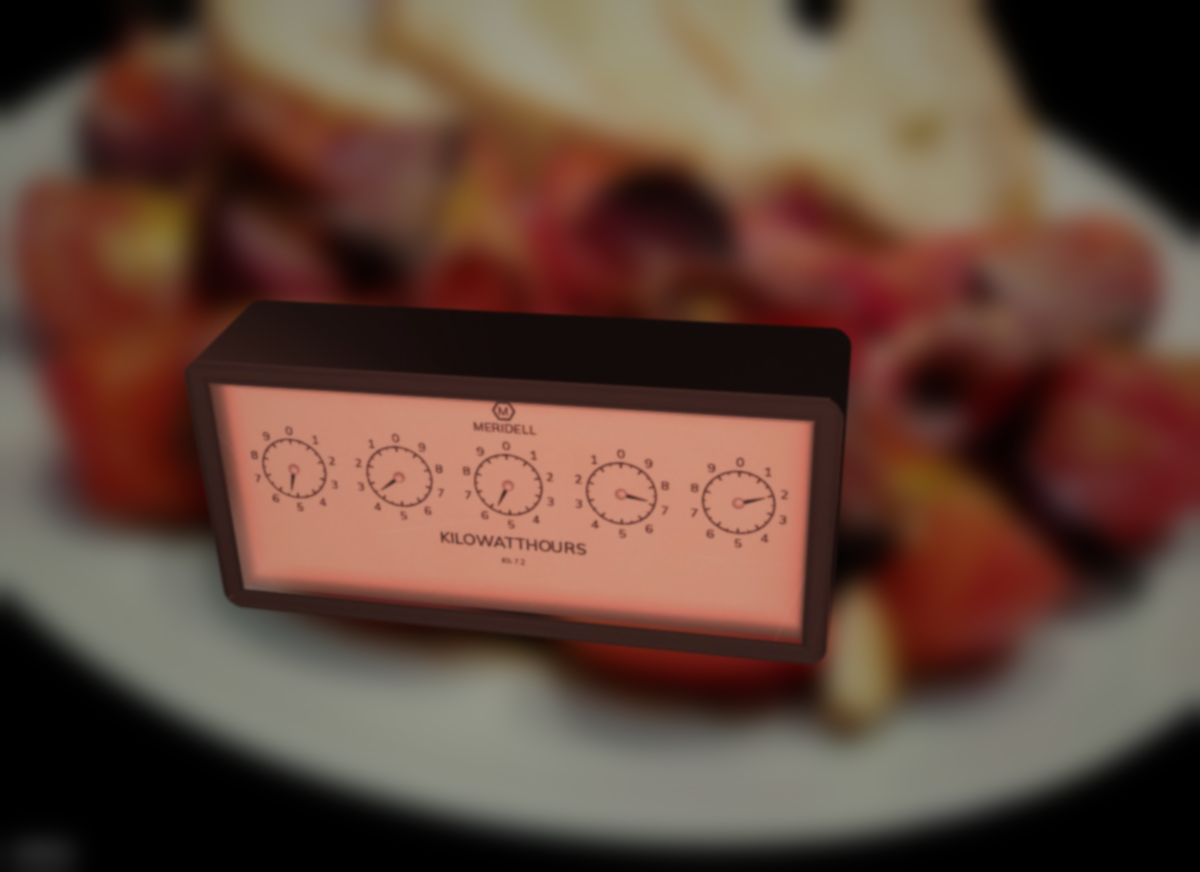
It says 53572 kWh
